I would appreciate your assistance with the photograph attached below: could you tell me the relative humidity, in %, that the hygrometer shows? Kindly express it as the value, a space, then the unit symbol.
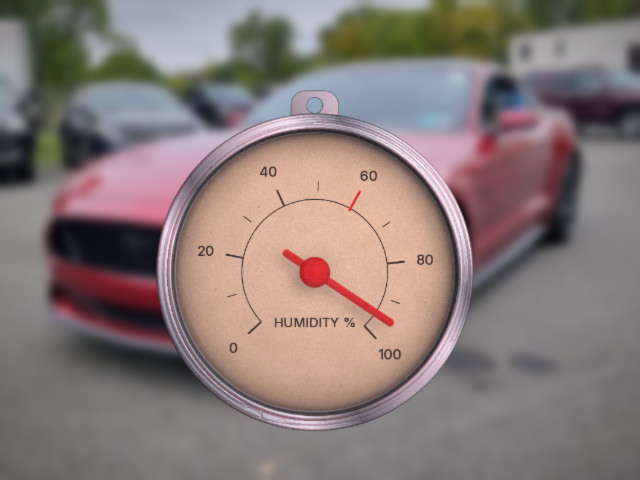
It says 95 %
